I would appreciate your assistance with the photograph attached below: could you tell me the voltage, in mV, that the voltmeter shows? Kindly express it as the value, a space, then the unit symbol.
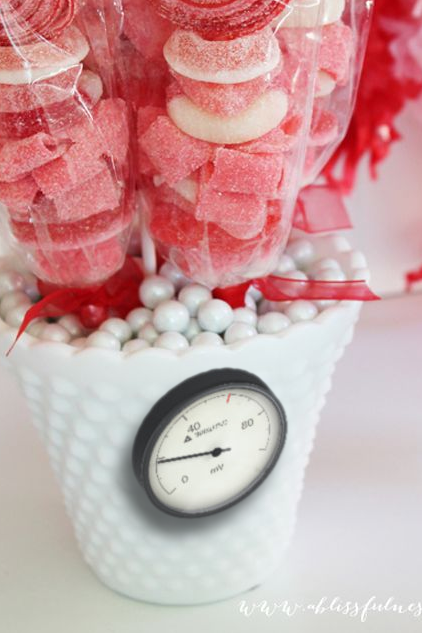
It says 20 mV
